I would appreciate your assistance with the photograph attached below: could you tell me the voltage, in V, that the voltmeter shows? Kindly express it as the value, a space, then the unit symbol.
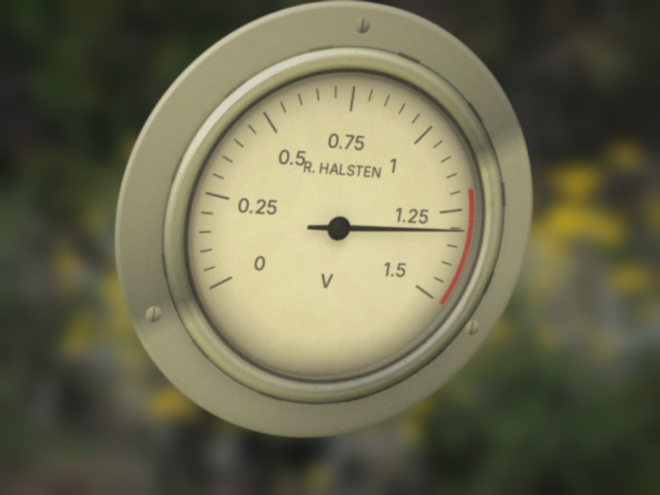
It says 1.3 V
